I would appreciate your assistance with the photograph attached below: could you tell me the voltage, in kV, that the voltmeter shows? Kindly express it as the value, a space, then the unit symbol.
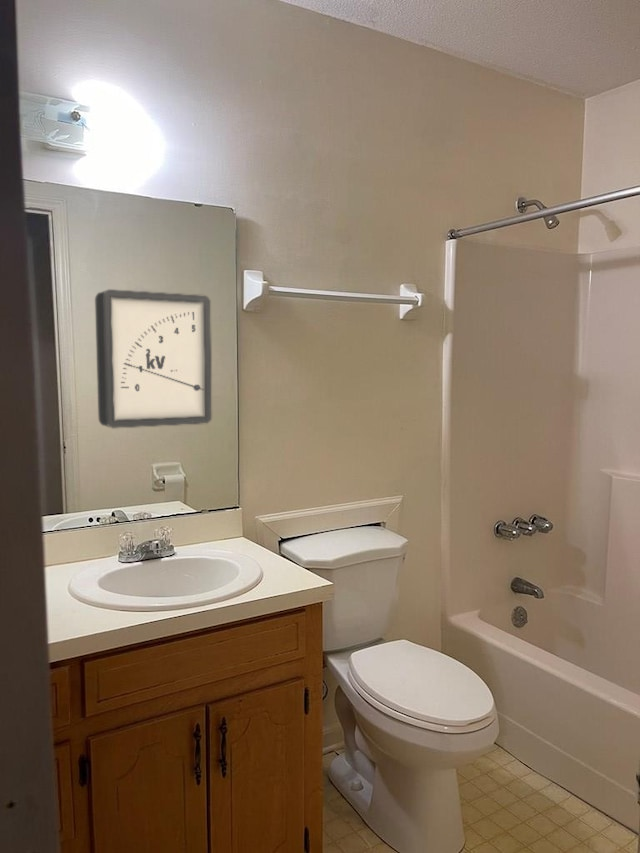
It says 1 kV
